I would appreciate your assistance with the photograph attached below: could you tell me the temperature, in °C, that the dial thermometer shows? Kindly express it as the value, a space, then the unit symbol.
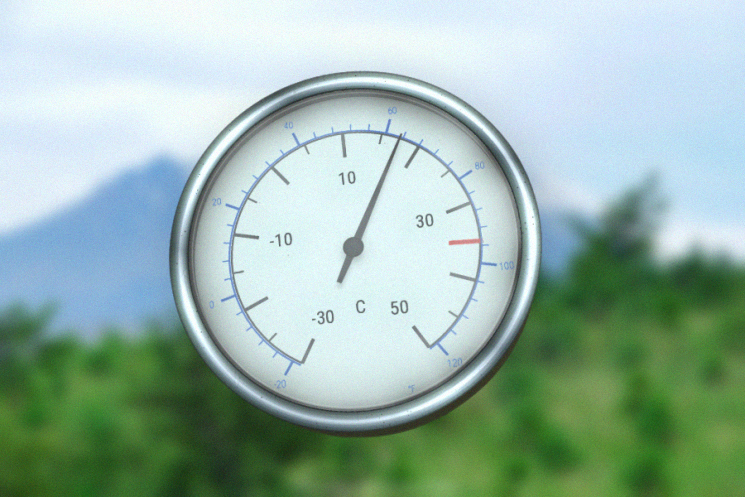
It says 17.5 °C
